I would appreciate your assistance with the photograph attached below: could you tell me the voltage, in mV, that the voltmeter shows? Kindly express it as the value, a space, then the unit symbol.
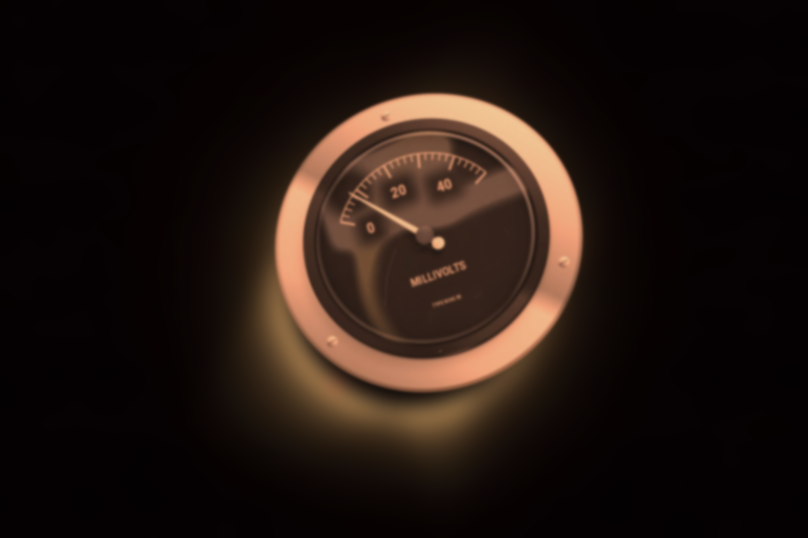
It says 8 mV
